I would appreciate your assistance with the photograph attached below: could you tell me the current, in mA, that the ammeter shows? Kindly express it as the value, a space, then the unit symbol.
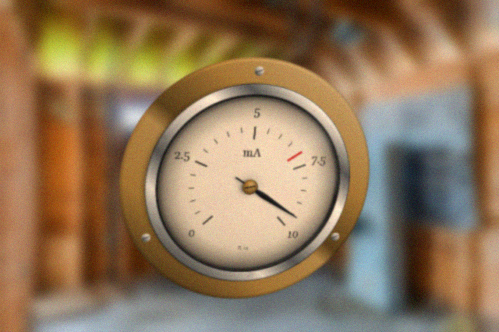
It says 9.5 mA
